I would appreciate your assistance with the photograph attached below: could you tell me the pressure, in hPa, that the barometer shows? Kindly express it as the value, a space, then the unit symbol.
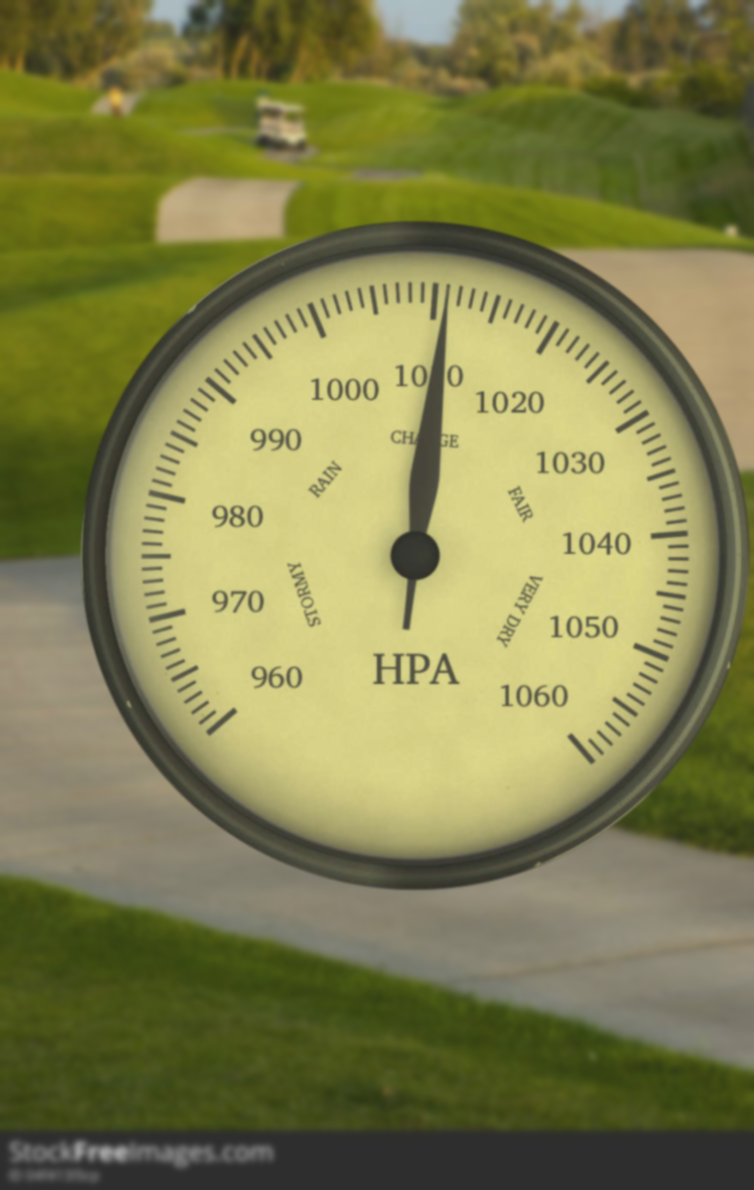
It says 1011 hPa
